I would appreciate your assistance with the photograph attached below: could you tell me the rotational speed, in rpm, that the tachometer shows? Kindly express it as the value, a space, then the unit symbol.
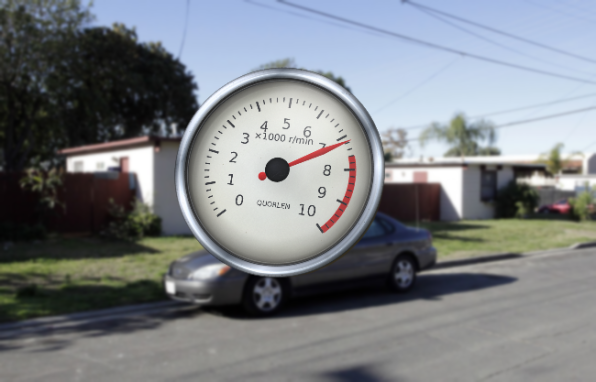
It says 7200 rpm
